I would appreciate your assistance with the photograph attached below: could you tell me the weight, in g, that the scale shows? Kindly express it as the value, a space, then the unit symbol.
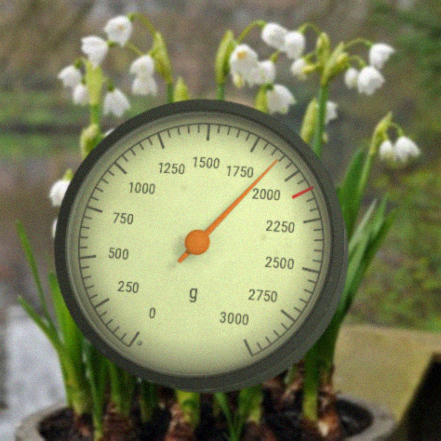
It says 1900 g
